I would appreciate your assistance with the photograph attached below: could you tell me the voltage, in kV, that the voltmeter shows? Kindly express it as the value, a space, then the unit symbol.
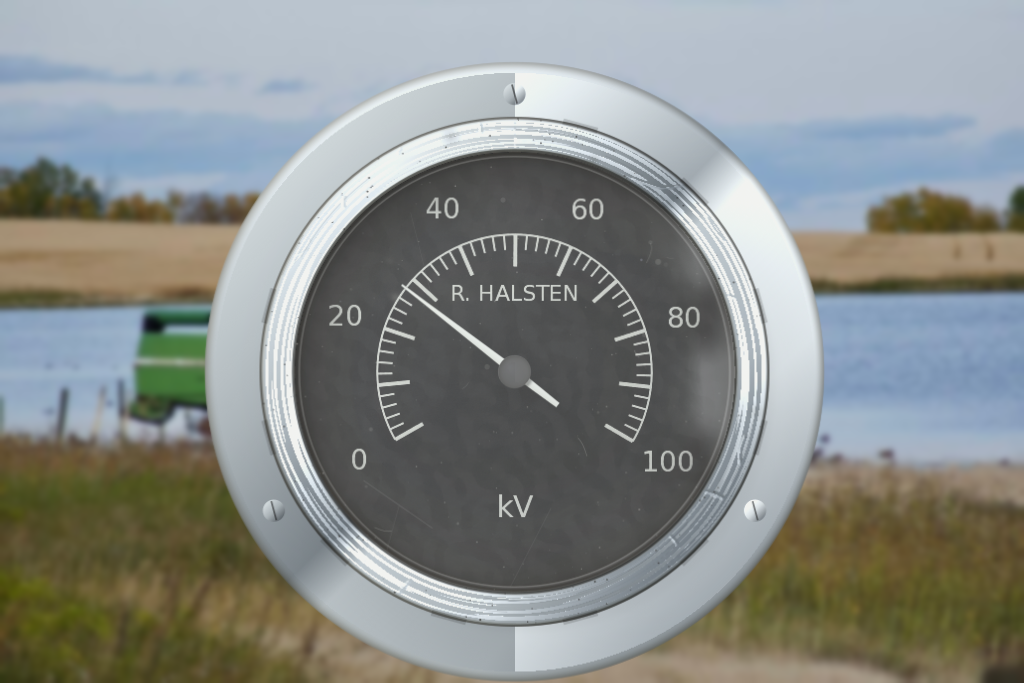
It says 28 kV
